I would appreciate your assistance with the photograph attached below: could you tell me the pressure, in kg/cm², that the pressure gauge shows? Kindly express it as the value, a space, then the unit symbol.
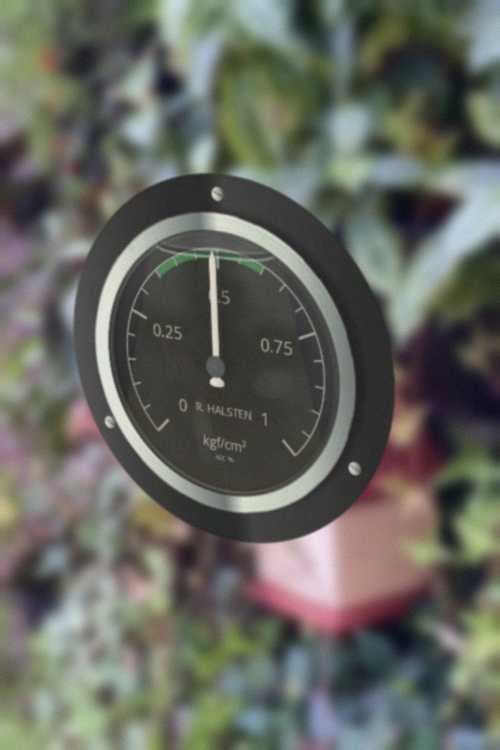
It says 0.5 kg/cm²
